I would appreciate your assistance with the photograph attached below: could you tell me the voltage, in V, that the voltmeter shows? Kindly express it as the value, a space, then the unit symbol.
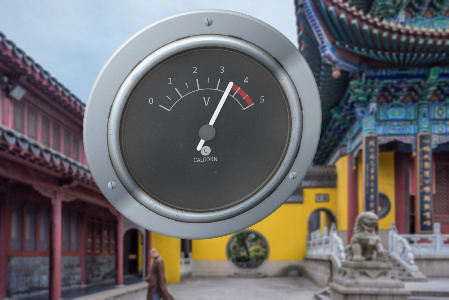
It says 3.5 V
